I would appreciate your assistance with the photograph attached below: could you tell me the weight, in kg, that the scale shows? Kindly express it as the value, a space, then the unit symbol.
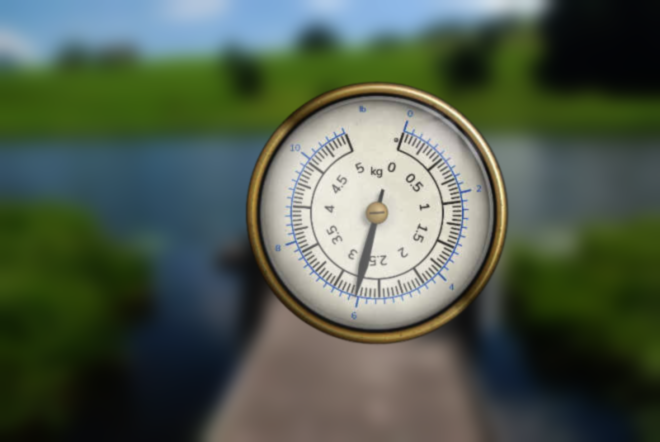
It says 2.75 kg
